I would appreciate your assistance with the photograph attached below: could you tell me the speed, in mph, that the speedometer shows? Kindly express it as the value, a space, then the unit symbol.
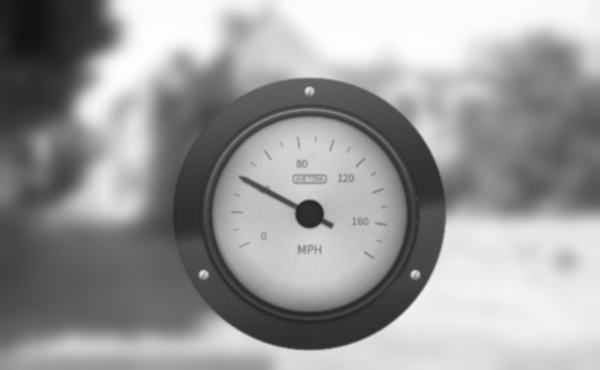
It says 40 mph
